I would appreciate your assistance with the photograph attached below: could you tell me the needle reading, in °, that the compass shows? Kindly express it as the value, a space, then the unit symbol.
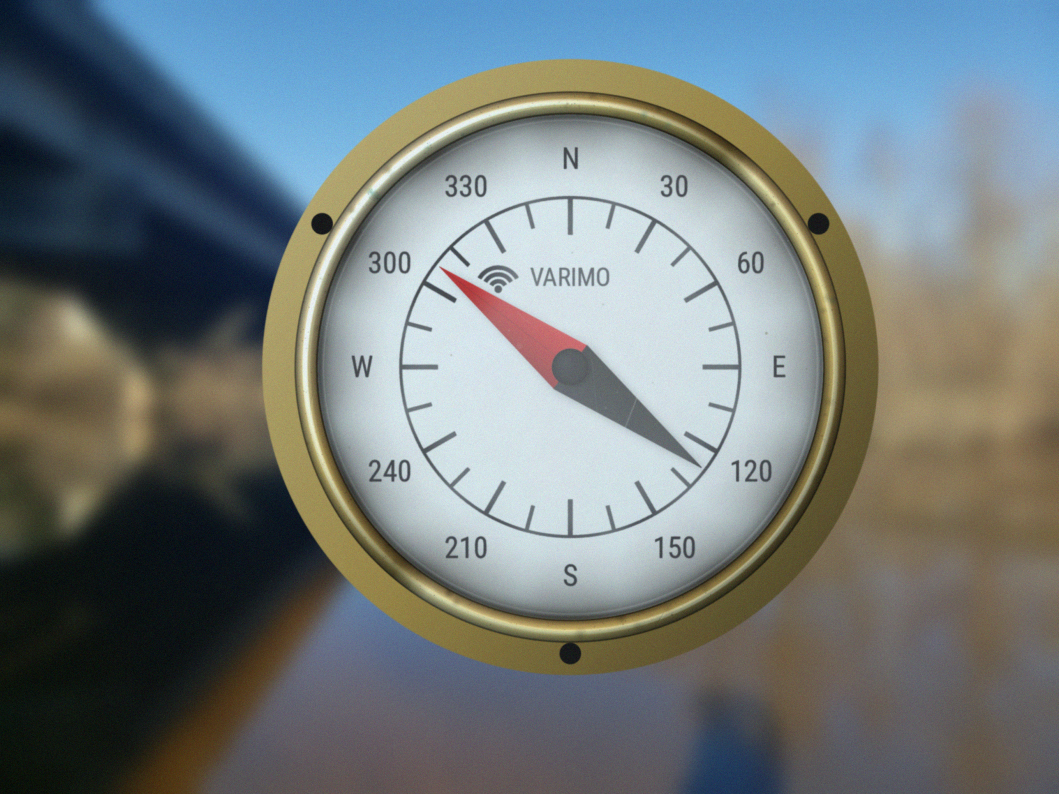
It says 307.5 °
